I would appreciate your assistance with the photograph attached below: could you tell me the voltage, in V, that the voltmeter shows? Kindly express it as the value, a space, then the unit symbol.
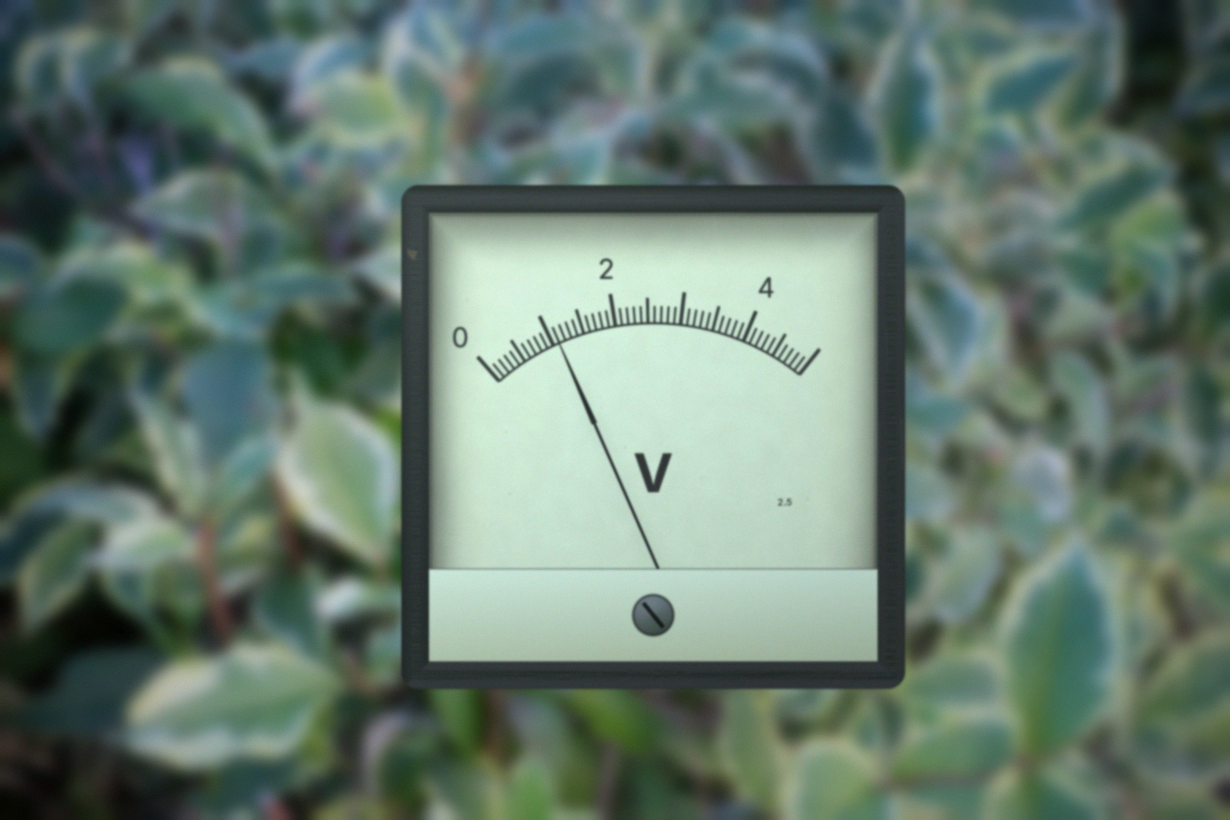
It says 1.1 V
